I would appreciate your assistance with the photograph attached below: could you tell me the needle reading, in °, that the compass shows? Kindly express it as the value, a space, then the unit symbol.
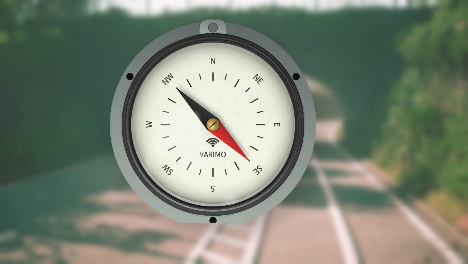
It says 135 °
